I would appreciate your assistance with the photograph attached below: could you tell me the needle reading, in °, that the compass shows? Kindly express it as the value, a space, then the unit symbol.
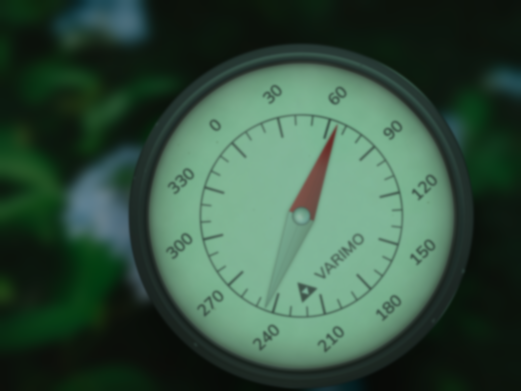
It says 65 °
